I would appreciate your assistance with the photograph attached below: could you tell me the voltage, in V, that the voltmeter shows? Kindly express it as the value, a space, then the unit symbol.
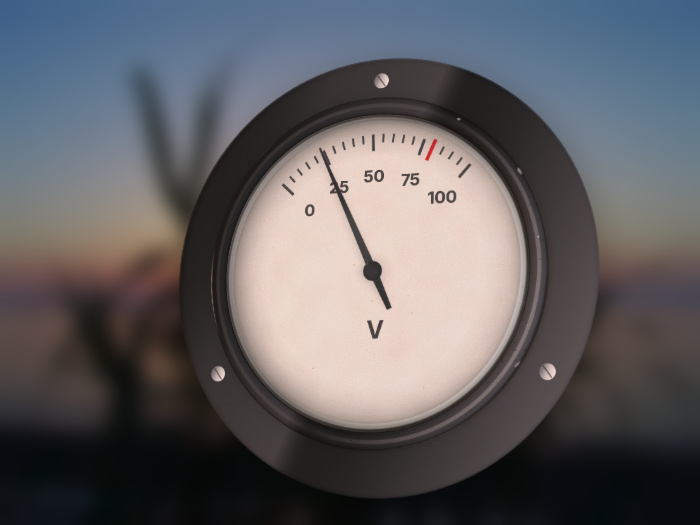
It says 25 V
